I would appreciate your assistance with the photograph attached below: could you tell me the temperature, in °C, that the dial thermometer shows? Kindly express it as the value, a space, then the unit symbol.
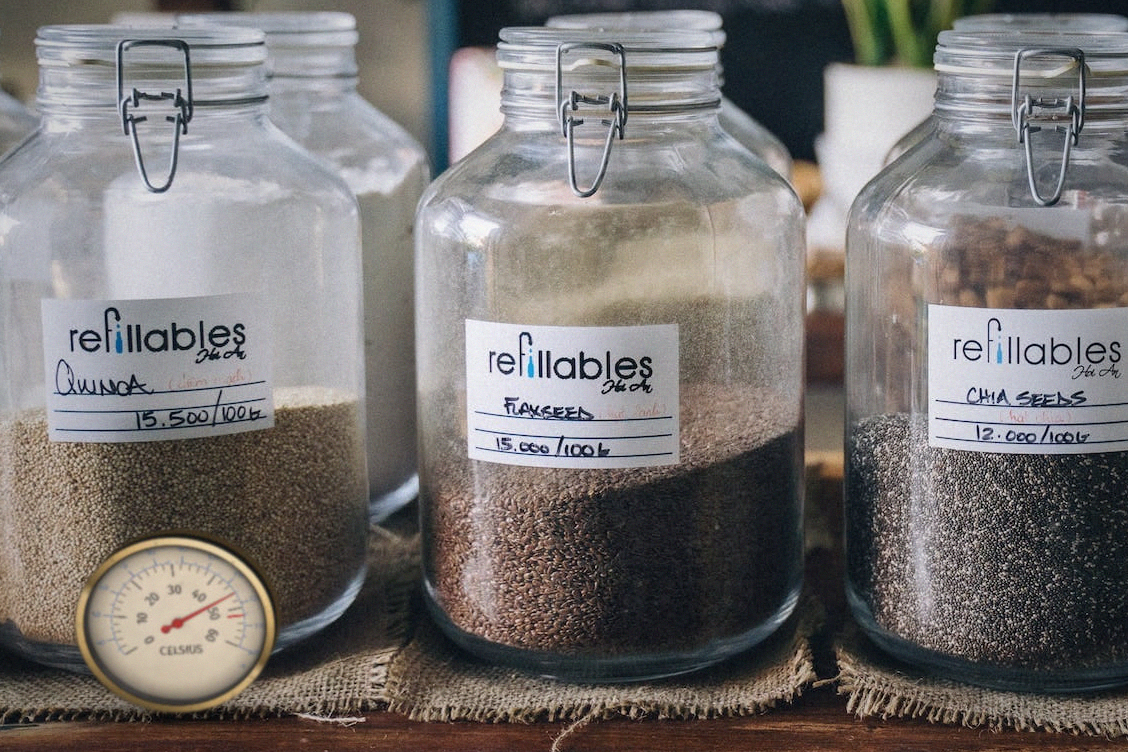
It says 46 °C
